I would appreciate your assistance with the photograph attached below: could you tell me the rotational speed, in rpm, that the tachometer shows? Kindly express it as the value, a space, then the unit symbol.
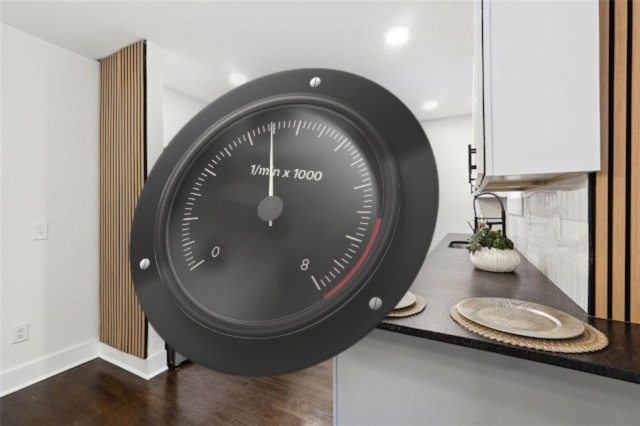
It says 3500 rpm
